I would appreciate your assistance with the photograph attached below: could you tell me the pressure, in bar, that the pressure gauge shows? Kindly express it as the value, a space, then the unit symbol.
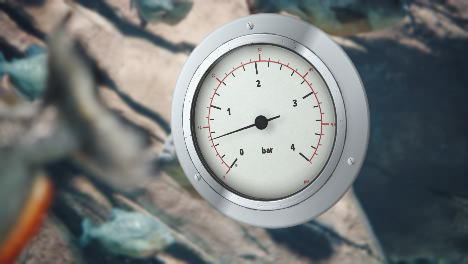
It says 0.5 bar
